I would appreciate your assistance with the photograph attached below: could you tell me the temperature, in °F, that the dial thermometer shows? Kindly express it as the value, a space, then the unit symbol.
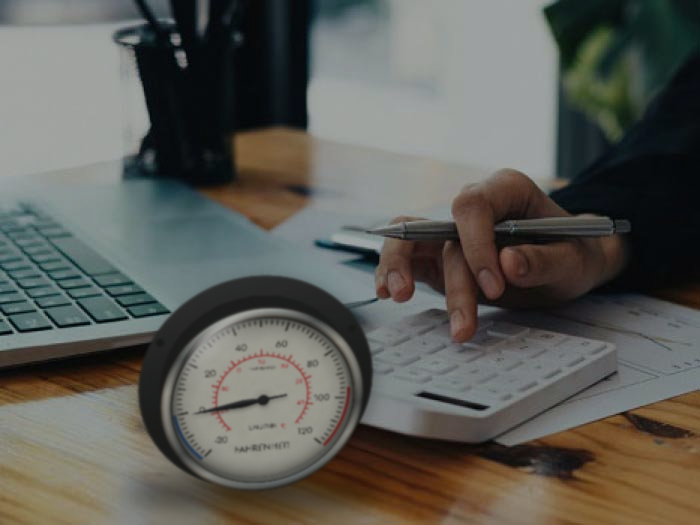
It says 0 °F
